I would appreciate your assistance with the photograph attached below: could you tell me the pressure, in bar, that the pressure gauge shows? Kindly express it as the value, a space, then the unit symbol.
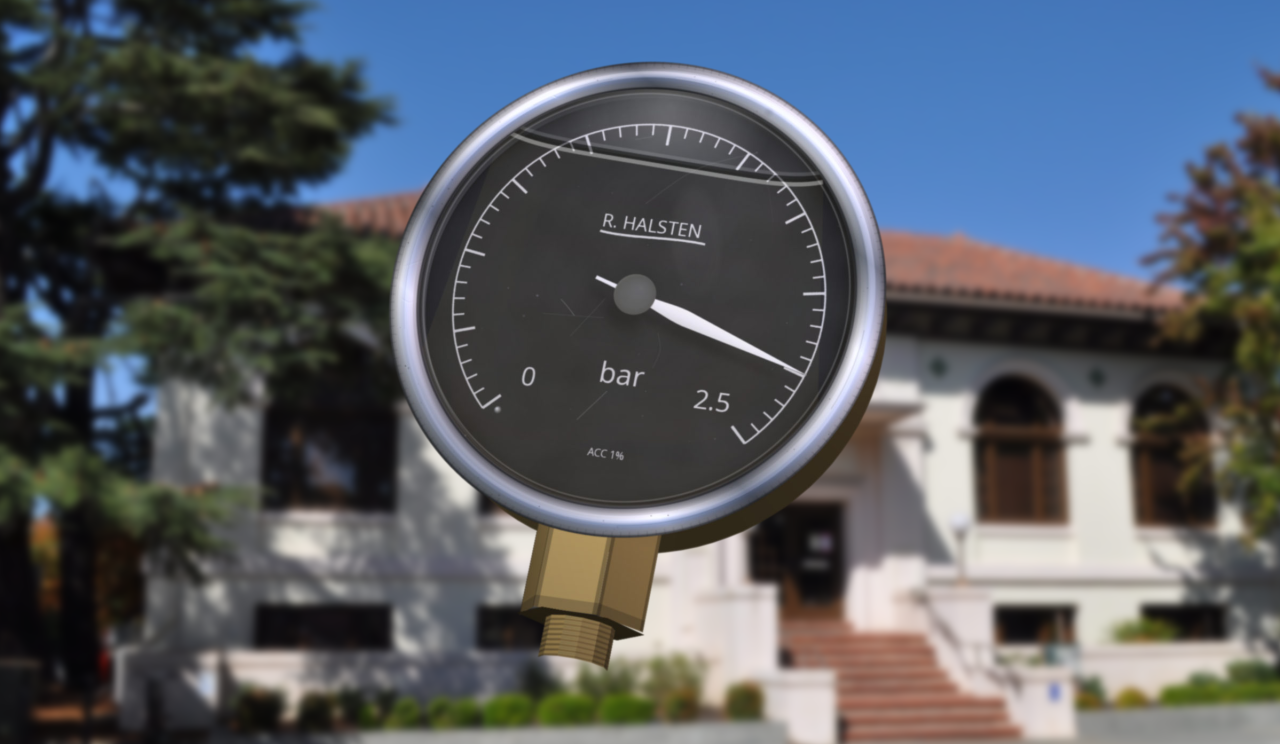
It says 2.25 bar
